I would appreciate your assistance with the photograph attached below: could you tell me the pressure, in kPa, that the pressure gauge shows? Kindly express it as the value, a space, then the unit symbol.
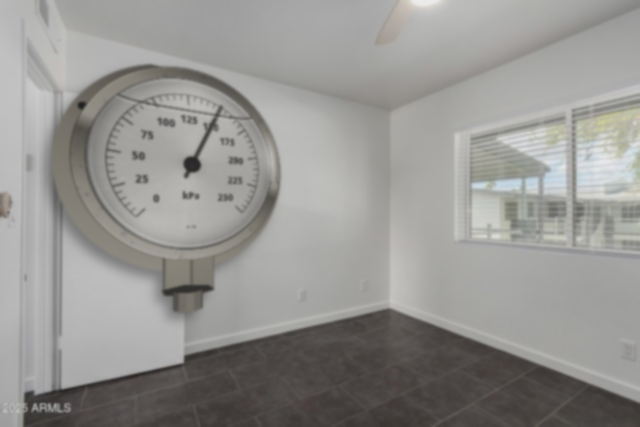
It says 150 kPa
